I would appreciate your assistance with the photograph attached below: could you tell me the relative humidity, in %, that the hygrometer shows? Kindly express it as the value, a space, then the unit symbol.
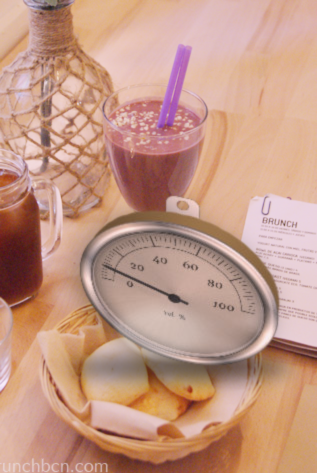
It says 10 %
